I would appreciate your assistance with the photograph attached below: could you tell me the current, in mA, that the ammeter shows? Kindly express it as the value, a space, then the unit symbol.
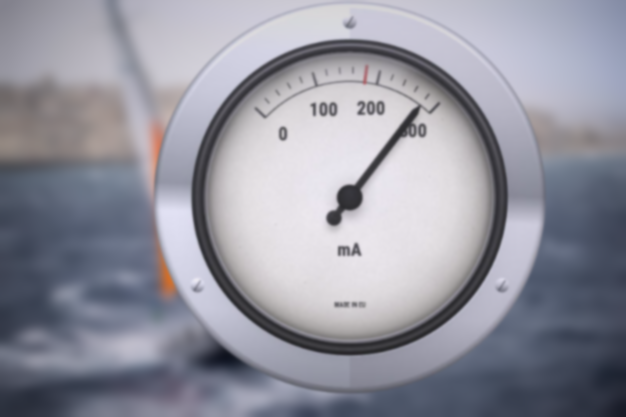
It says 280 mA
